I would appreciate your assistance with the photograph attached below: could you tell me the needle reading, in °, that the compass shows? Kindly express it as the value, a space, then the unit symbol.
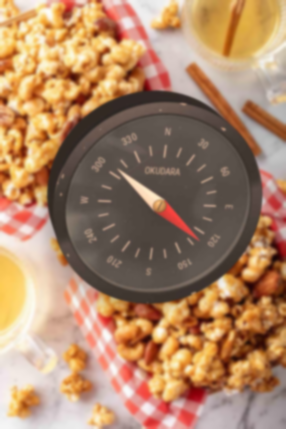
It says 127.5 °
